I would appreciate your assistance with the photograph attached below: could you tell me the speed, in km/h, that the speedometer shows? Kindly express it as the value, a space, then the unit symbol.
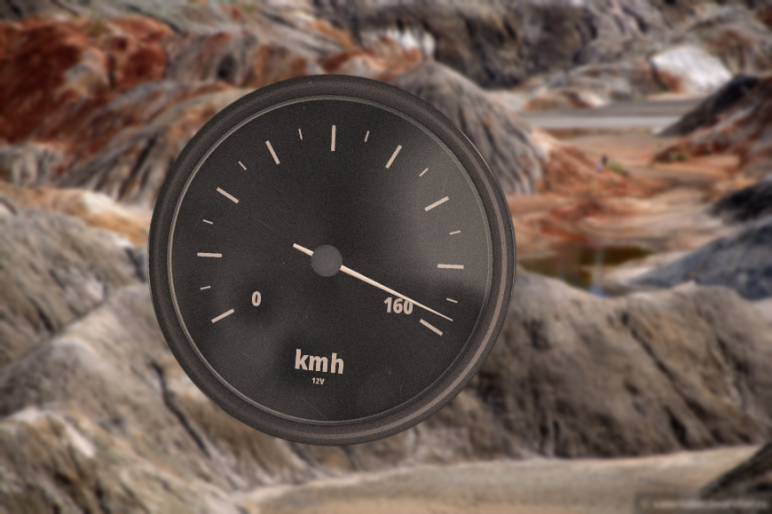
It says 155 km/h
